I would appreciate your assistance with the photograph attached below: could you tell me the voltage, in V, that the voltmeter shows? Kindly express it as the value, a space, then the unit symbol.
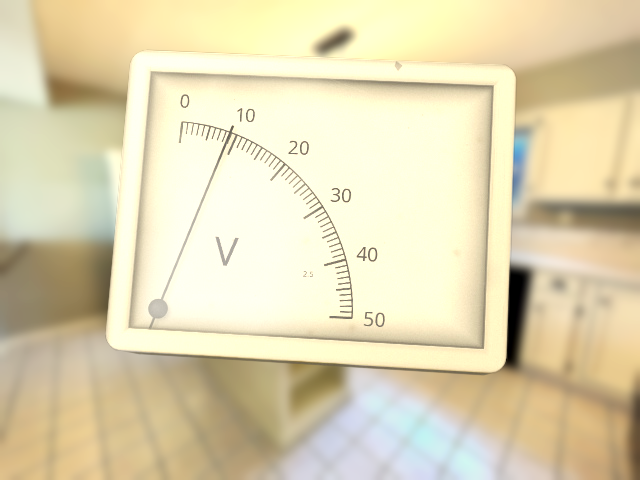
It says 9 V
